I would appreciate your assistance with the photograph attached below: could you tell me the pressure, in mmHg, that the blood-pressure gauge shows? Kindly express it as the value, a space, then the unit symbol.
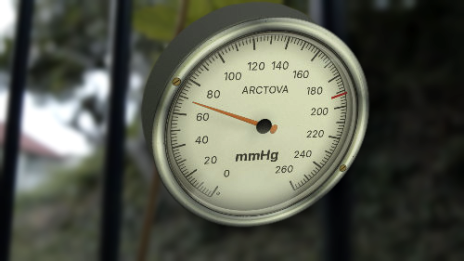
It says 70 mmHg
